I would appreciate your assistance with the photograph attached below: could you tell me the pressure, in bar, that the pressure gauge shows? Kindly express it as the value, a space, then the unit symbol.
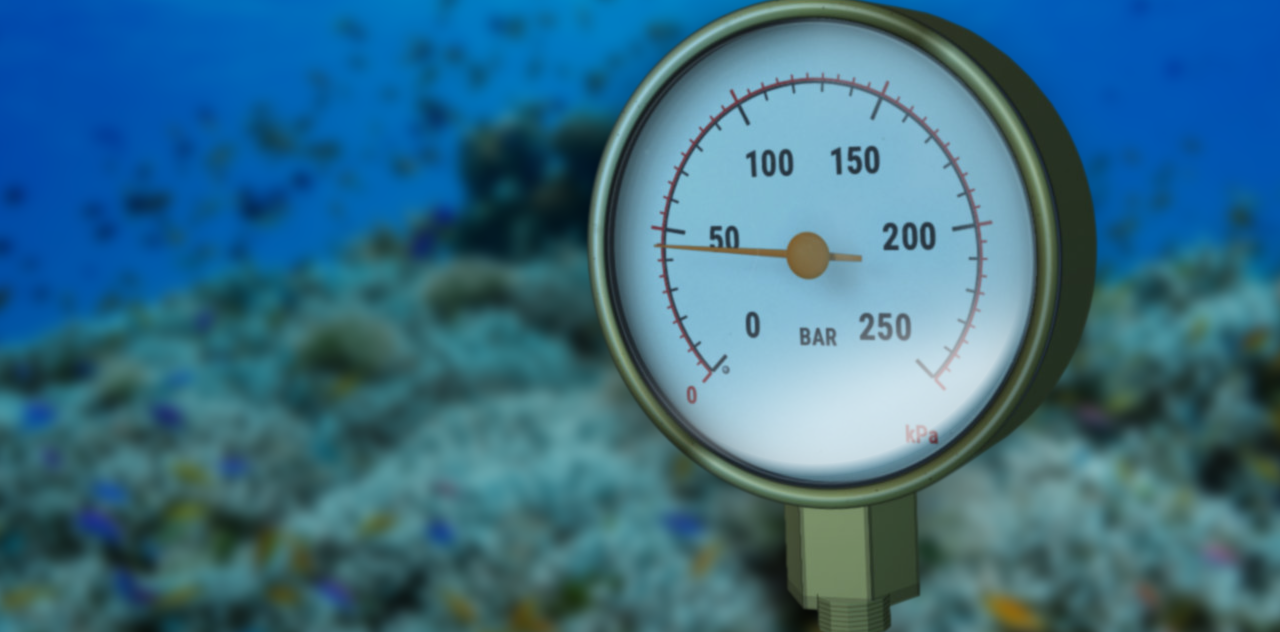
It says 45 bar
